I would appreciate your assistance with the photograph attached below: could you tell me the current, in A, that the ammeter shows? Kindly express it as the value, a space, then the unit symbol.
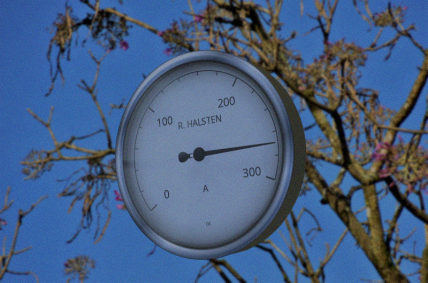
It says 270 A
